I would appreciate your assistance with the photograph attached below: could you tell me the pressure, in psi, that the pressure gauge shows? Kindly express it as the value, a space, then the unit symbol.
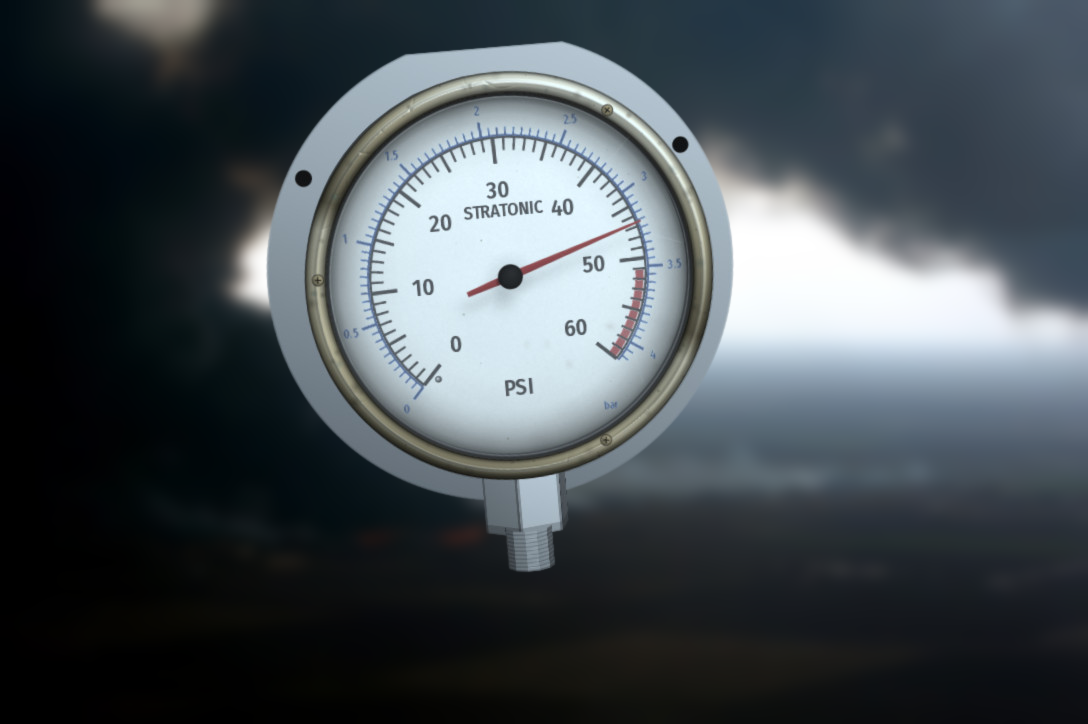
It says 46.5 psi
